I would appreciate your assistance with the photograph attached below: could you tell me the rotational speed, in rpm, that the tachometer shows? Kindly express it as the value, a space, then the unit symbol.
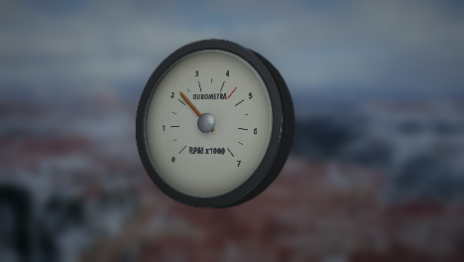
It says 2250 rpm
